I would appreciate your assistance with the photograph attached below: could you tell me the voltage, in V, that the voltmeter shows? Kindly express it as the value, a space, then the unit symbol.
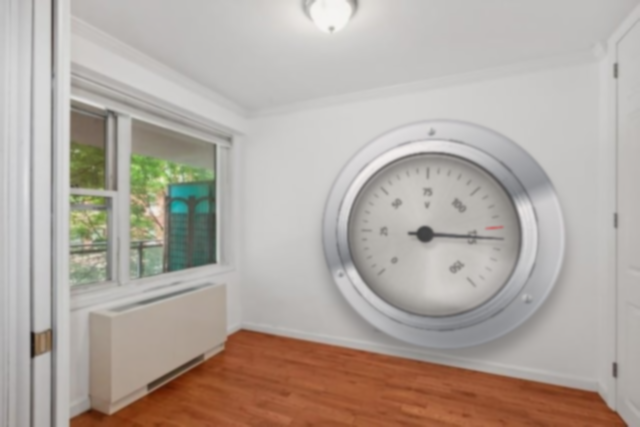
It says 125 V
